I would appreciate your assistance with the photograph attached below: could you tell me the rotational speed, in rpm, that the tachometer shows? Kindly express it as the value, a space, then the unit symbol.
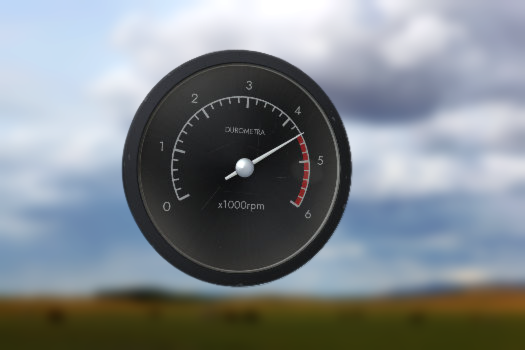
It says 4400 rpm
